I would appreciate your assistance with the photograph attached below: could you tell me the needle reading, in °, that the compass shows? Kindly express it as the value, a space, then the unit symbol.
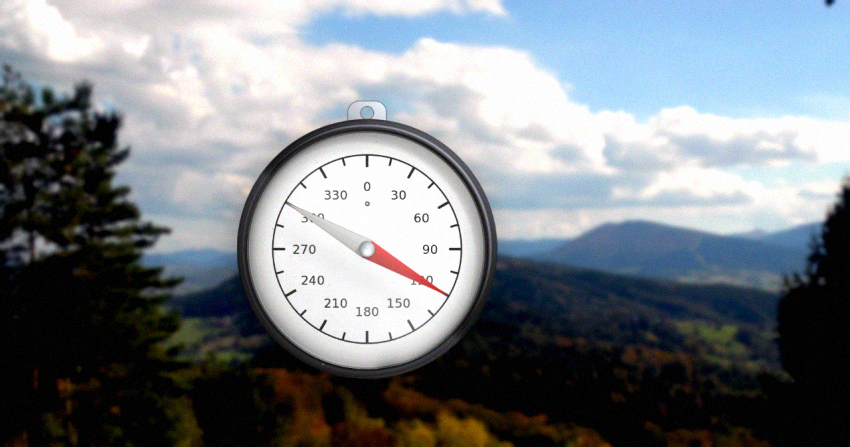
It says 120 °
